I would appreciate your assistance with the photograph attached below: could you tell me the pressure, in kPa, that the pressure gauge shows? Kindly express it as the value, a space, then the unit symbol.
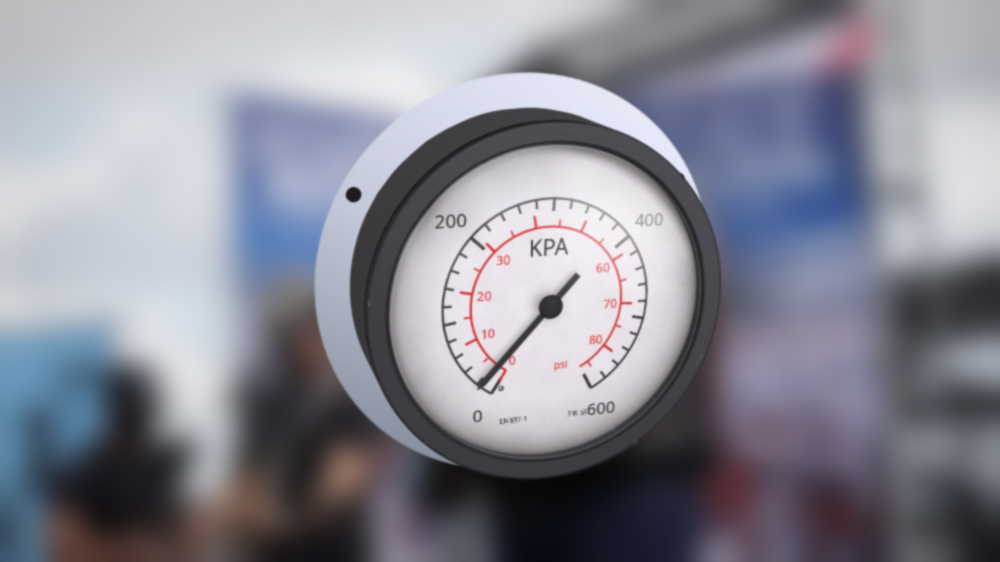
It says 20 kPa
